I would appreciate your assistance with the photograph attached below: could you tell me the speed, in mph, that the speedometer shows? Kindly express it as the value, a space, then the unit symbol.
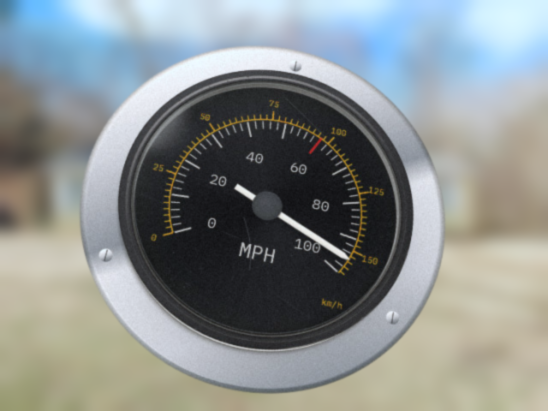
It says 96 mph
